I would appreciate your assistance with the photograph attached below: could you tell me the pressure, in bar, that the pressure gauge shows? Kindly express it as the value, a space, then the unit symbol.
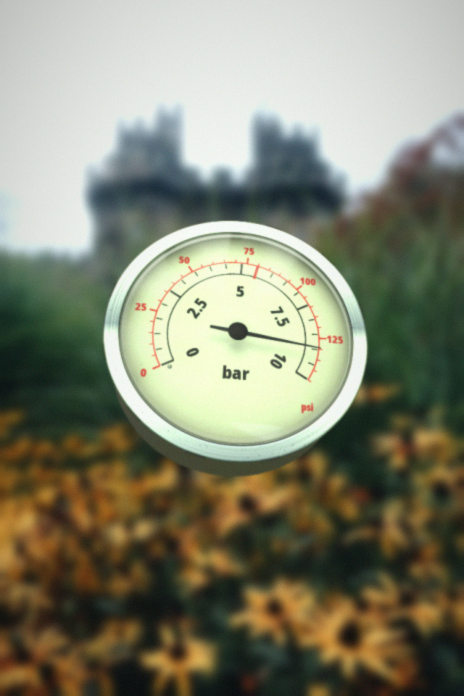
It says 9 bar
